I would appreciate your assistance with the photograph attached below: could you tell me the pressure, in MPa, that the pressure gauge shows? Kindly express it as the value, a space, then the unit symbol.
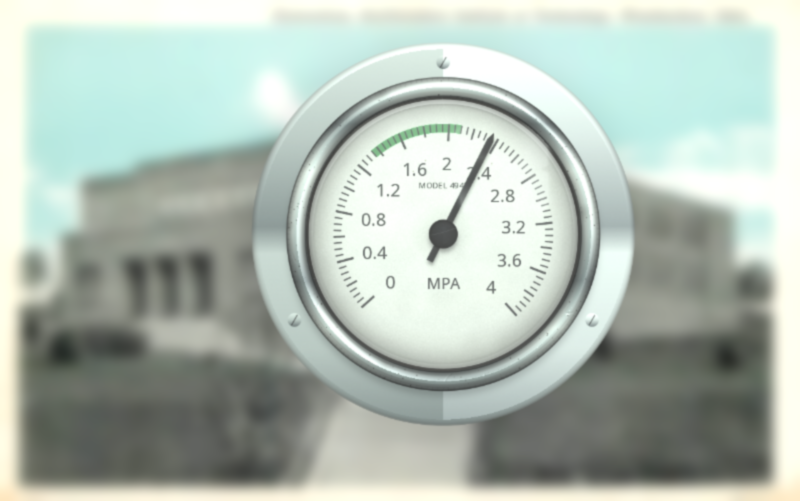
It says 2.35 MPa
